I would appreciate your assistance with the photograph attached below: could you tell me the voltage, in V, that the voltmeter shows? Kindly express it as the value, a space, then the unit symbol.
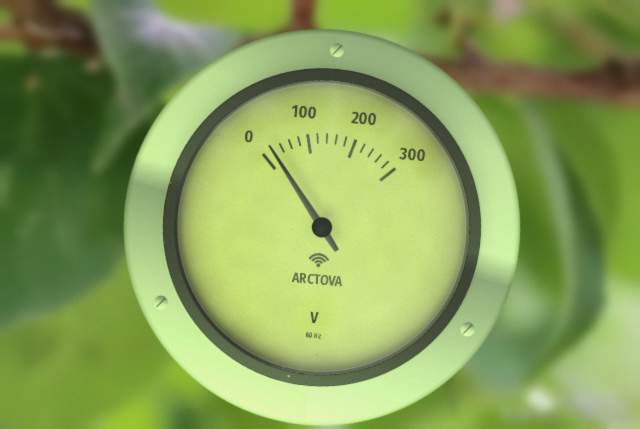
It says 20 V
